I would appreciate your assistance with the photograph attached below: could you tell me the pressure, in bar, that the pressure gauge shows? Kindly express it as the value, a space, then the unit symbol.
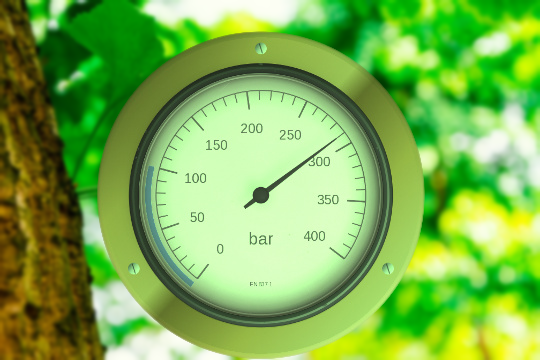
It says 290 bar
